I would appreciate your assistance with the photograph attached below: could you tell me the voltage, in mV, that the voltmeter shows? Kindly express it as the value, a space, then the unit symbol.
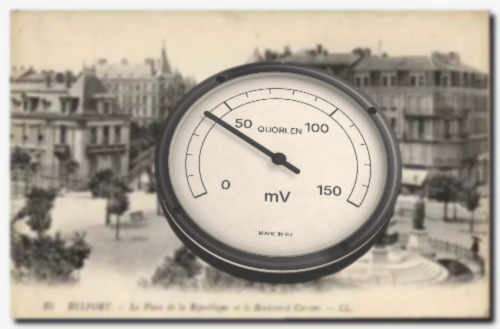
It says 40 mV
